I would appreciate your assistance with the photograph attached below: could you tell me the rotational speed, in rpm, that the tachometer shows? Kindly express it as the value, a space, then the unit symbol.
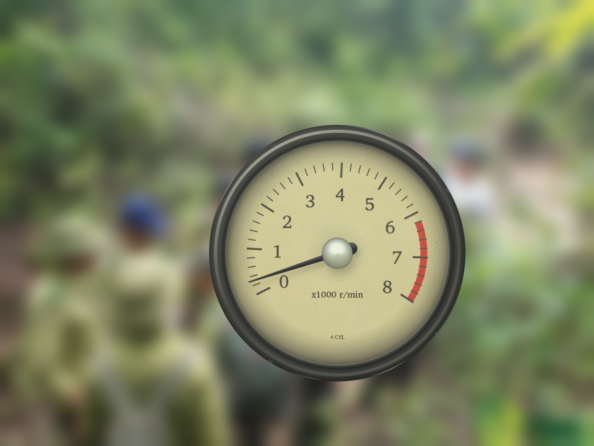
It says 300 rpm
